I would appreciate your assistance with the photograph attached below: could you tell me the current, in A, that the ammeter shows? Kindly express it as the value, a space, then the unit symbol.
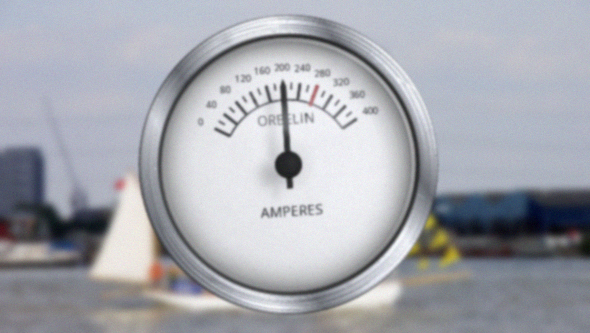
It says 200 A
